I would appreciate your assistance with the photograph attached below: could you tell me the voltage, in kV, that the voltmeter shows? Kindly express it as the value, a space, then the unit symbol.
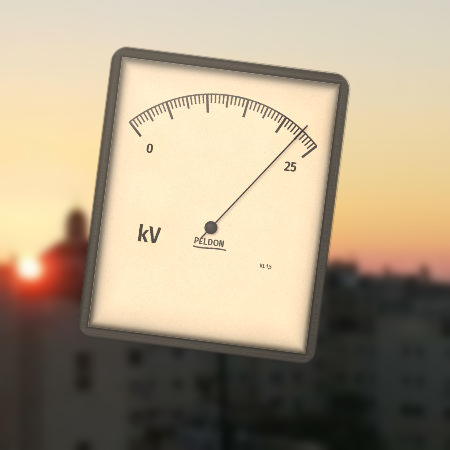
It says 22.5 kV
